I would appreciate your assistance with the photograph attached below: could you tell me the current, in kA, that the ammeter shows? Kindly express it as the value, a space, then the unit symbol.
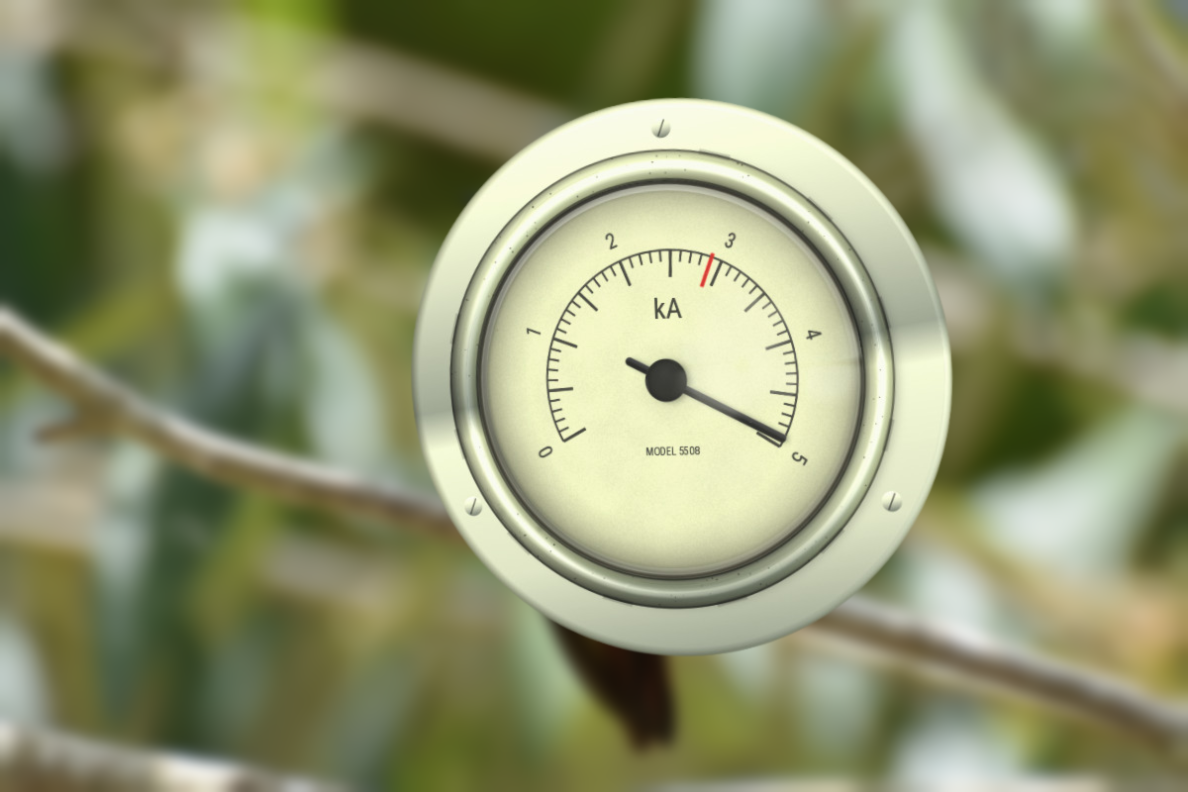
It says 4.9 kA
